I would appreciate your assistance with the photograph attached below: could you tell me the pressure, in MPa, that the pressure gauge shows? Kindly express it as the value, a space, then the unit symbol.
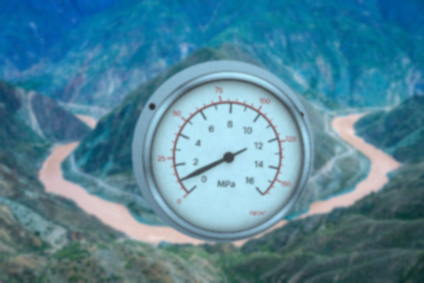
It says 1 MPa
